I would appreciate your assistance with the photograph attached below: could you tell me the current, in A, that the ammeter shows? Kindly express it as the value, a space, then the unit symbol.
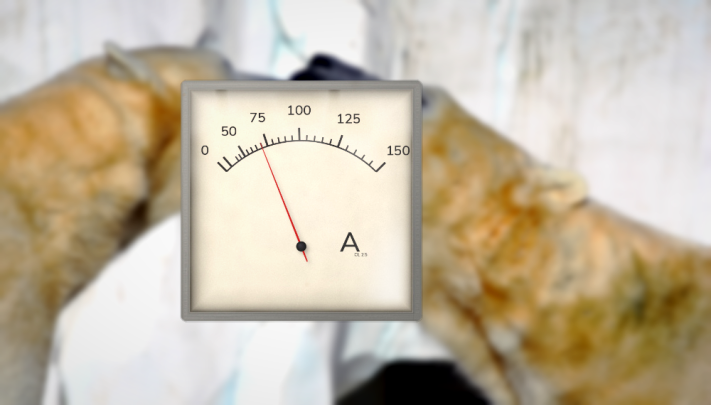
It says 70 A
